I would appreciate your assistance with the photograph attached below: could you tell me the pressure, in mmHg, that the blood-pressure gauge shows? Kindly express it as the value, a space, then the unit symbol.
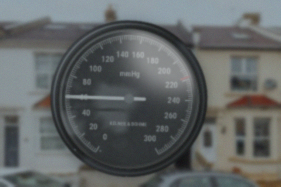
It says 60 mmHg
